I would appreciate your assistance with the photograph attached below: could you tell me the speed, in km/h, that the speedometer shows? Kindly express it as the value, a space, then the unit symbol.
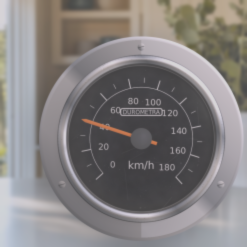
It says 40 km/h
